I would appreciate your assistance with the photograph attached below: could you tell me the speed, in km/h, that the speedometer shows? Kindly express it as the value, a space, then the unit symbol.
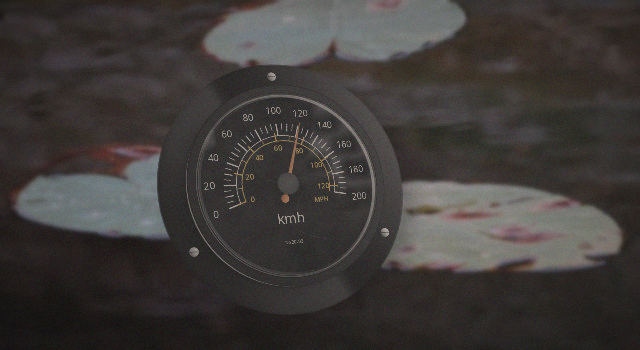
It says 120 km/h
